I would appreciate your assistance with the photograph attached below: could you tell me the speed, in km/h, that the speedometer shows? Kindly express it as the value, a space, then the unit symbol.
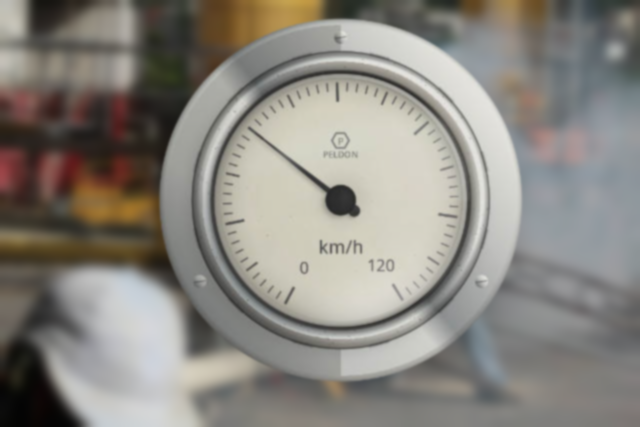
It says 40 km/h
